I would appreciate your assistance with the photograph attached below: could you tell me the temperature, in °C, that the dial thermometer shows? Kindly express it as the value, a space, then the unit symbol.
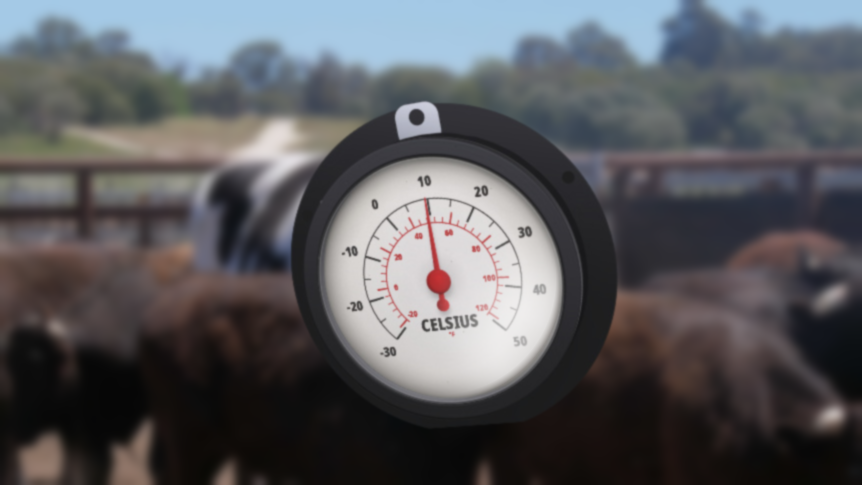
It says 10 °C
